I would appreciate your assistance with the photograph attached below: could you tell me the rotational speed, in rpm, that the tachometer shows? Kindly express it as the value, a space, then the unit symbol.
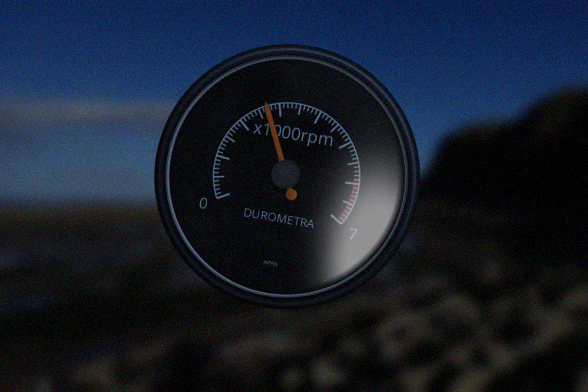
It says 2700 rpm
